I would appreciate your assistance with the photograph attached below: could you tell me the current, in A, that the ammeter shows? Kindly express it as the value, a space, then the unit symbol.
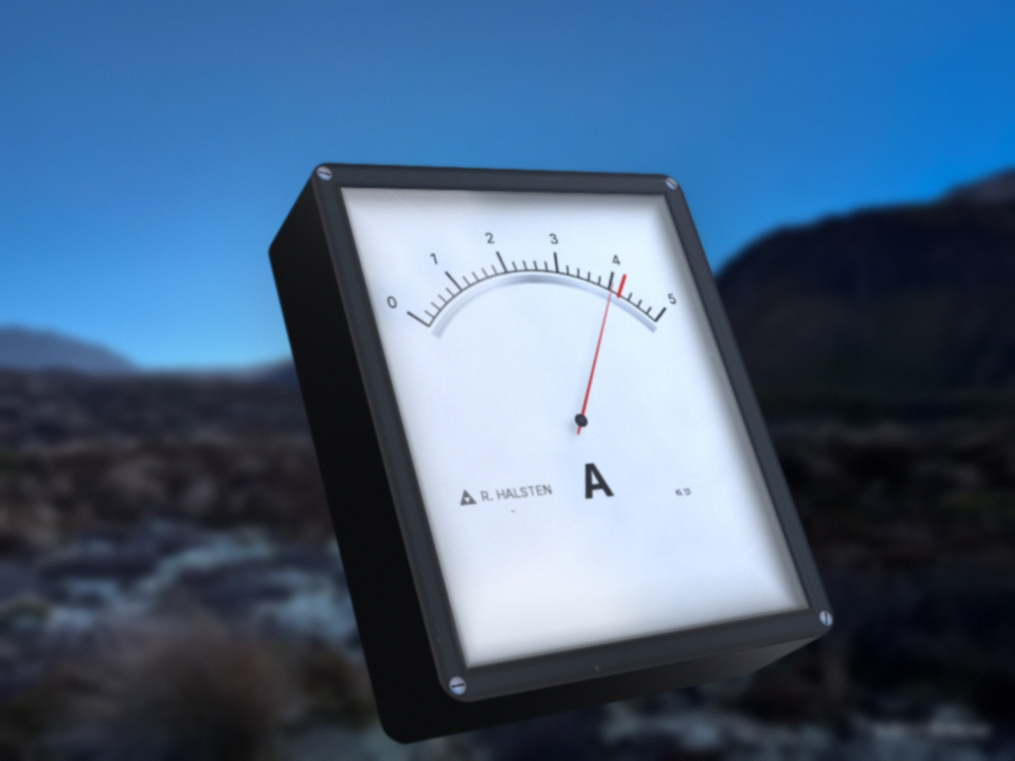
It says 4 A
